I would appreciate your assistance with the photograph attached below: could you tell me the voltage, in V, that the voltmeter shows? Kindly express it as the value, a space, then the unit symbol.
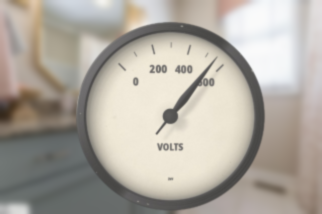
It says 550 V
